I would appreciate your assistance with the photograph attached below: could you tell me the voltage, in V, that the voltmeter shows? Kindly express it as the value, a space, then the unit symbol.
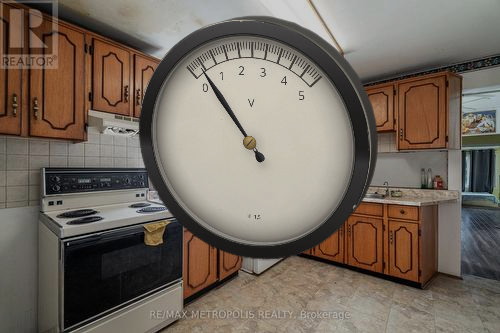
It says 0.5 V
